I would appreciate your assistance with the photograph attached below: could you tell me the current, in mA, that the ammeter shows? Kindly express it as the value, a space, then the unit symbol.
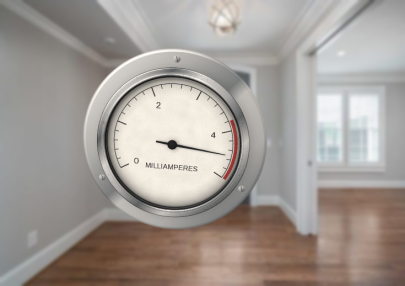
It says 4.5 mA
